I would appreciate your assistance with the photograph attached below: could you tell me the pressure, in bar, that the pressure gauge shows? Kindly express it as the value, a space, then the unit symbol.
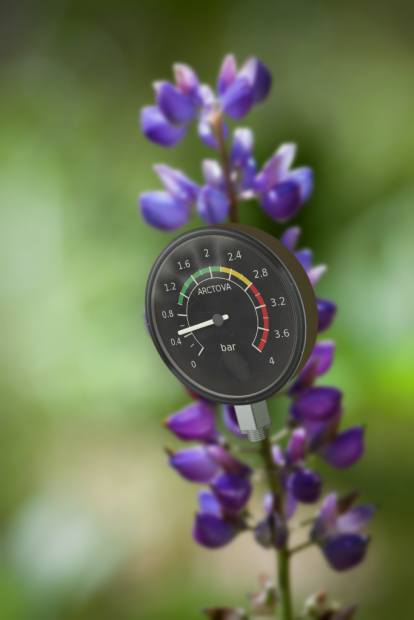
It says 0.5 bar
